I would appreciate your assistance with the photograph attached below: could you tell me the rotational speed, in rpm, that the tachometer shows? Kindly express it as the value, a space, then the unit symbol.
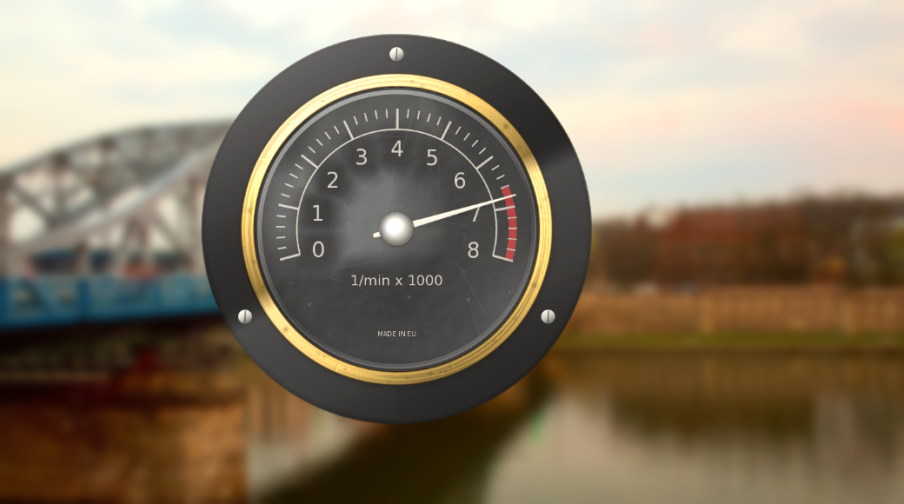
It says 6800 rpm
